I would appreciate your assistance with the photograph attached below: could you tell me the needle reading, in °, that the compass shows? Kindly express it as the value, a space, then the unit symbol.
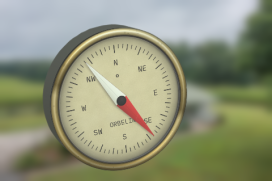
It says 145 °
